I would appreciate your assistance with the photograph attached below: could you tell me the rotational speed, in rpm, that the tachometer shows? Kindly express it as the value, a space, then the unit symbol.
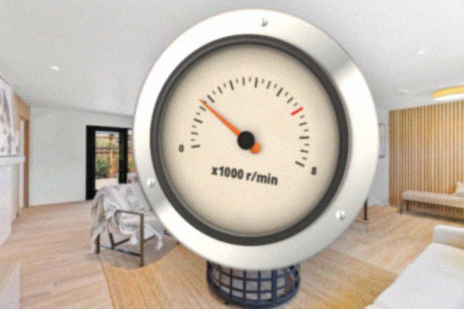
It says 1750 rpm
